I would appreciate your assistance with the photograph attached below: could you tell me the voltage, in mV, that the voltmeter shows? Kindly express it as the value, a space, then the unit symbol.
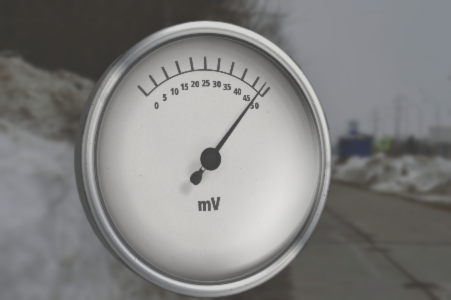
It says 47.5 mV
